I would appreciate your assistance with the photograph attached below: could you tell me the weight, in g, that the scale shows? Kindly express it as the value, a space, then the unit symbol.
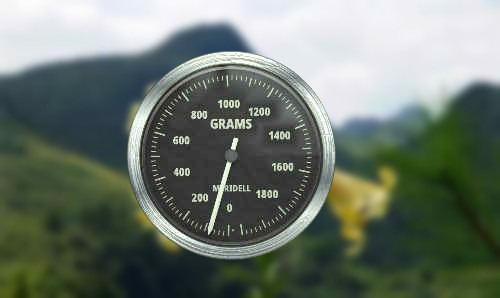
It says 80 g
